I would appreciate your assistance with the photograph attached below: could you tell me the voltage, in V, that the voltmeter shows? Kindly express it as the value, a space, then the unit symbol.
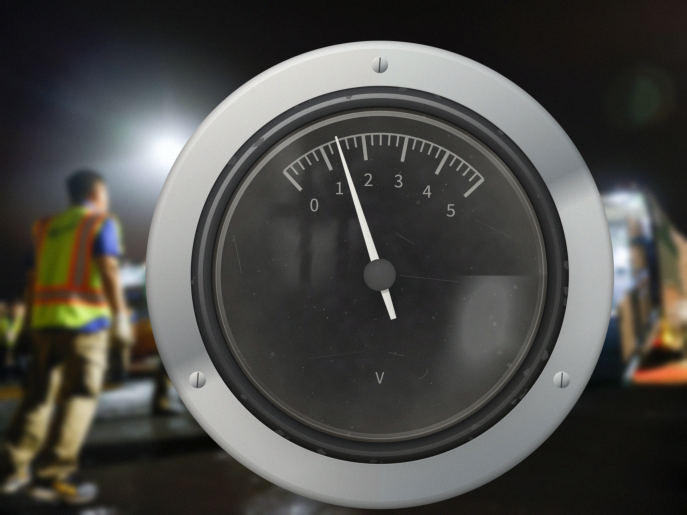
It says 1.4 V
